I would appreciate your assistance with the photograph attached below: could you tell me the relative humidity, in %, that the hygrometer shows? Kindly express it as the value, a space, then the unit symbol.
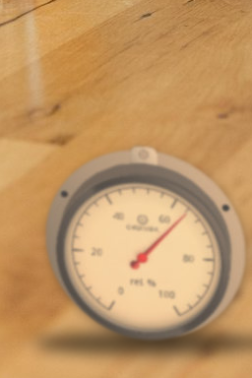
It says 64 %
